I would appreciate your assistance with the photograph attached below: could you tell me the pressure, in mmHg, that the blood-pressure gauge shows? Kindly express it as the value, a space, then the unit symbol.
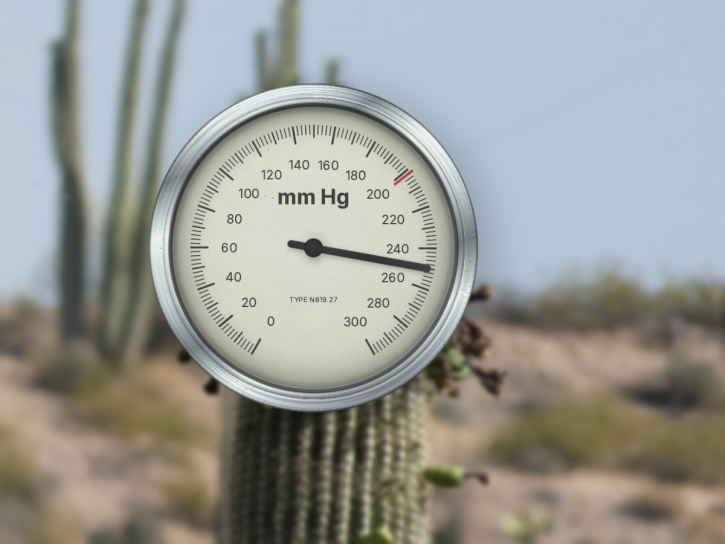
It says 250 mmHg
